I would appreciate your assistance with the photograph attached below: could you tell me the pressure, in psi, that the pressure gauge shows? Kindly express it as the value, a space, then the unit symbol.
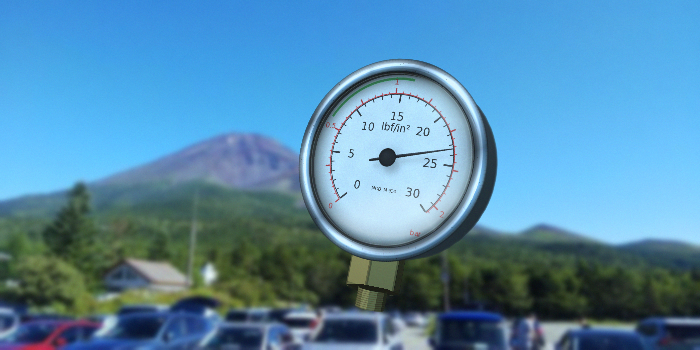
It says 23.5 psi
